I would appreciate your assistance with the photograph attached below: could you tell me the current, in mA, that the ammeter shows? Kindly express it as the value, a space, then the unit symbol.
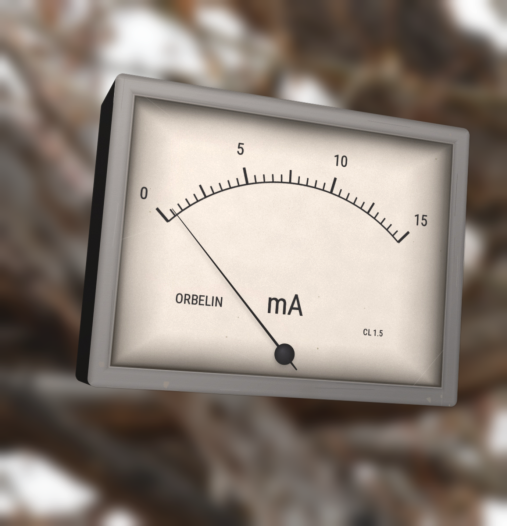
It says 0.5 mA
